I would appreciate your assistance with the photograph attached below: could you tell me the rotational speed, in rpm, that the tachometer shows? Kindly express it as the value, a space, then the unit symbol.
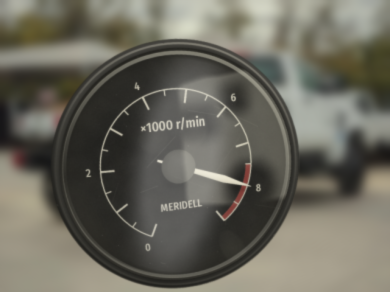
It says 8000 rpm
